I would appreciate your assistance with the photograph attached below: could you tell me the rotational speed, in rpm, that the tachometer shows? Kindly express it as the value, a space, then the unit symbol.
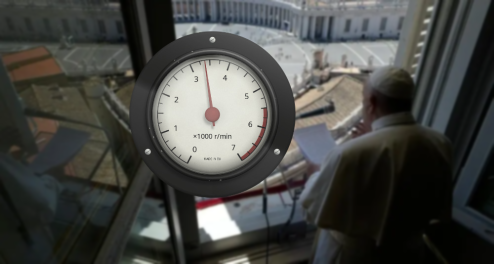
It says 3375 rpm
